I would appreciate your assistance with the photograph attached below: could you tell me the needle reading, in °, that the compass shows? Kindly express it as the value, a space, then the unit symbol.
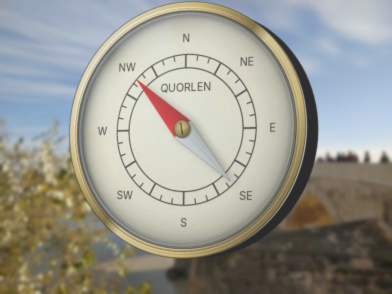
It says 315 °
